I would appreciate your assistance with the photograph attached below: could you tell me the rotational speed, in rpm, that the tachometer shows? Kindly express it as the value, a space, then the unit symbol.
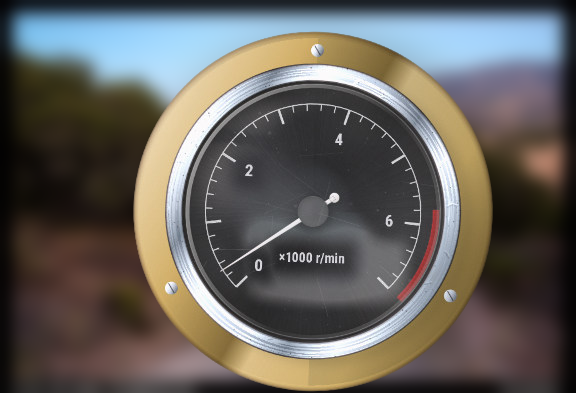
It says 300 rpm
